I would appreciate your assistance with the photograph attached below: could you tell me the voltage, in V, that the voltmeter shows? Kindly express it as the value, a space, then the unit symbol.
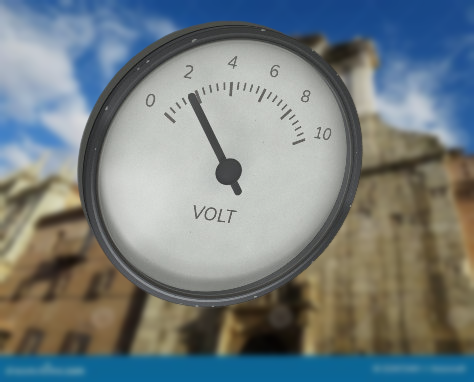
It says 1.6 V
